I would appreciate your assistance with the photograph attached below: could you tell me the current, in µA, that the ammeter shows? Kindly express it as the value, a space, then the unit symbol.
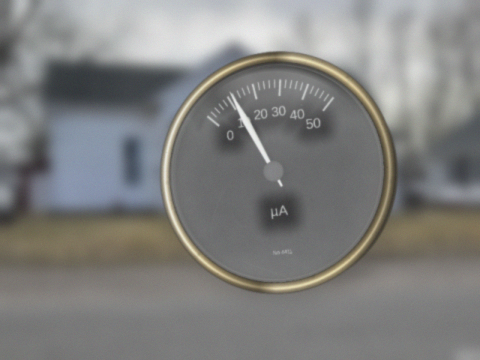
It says 12 µA
